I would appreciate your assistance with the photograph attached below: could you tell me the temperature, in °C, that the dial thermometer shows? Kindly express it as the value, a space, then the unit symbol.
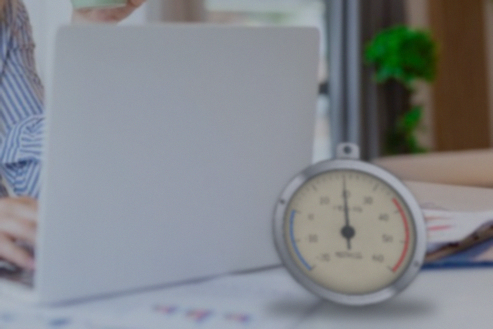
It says 20 °C
